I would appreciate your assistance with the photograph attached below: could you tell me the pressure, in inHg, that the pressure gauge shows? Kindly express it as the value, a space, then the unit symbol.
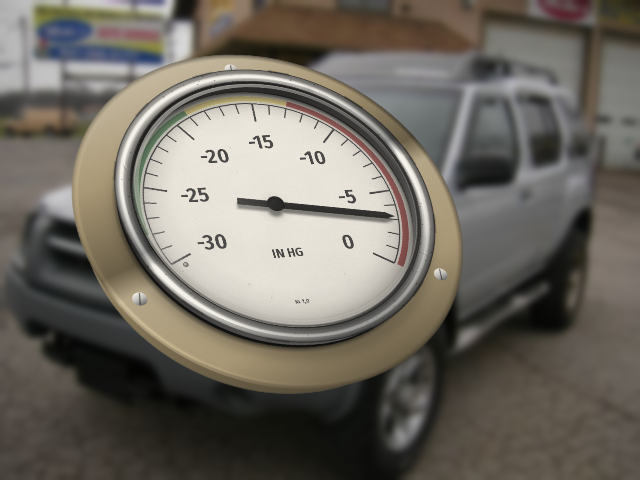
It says -3 inHg
